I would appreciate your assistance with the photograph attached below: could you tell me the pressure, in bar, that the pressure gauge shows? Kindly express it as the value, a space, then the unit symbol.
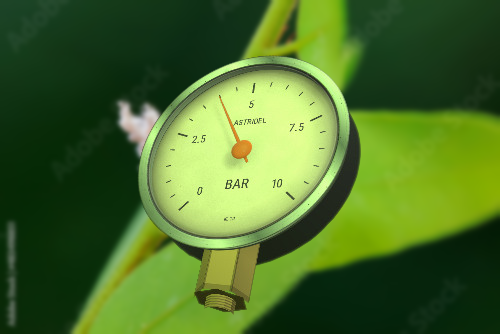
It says 4 bar
